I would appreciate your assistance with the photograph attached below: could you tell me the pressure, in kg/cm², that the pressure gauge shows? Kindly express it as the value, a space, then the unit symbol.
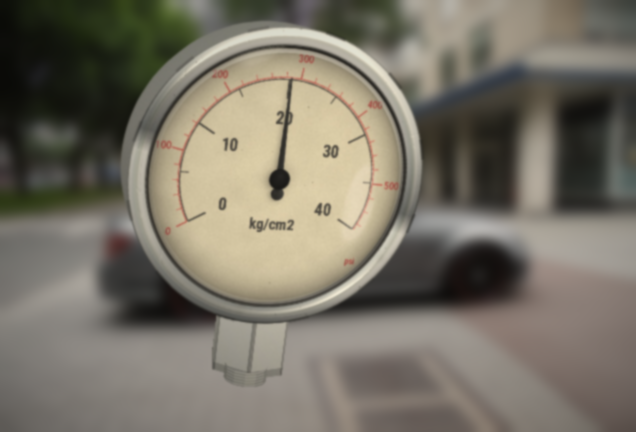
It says 20 kg/cm²
